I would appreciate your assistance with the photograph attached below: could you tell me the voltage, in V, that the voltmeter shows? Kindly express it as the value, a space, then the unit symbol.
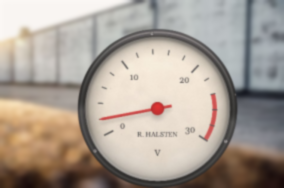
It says 2 V
